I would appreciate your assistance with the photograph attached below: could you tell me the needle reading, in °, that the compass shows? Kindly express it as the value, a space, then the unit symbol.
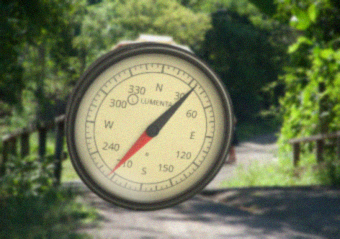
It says 215 °
